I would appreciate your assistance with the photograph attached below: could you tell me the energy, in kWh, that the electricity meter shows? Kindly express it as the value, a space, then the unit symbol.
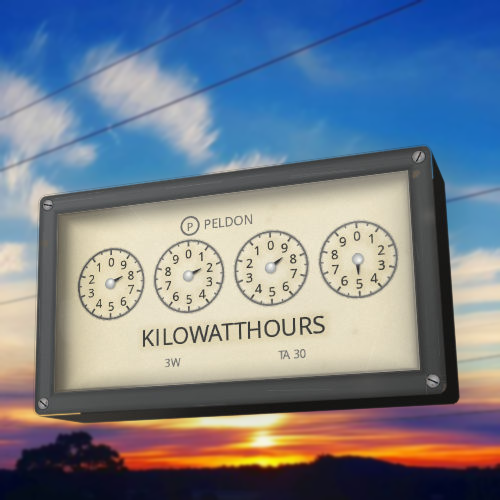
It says 8185 kWh
